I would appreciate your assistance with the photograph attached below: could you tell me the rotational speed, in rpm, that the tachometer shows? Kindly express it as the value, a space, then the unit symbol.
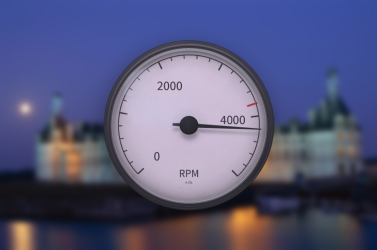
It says 4200 rpm
